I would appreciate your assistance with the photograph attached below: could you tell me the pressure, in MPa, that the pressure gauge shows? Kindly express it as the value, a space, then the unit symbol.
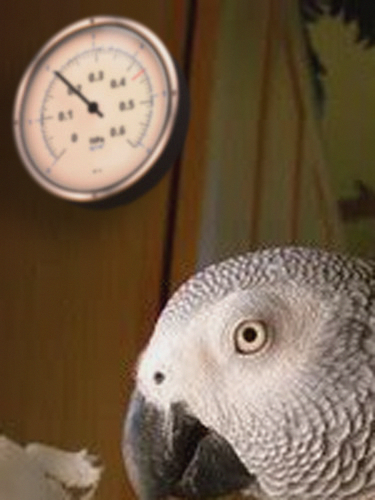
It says 0.2 MPa
